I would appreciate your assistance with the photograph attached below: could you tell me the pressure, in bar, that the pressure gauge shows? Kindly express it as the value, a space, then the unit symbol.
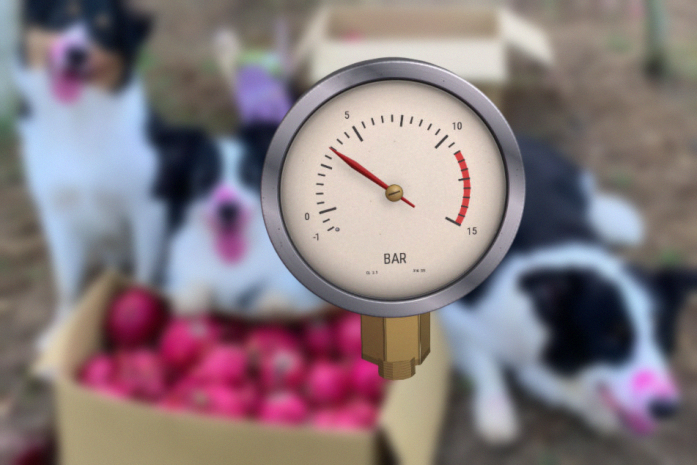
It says 3.5 bar
